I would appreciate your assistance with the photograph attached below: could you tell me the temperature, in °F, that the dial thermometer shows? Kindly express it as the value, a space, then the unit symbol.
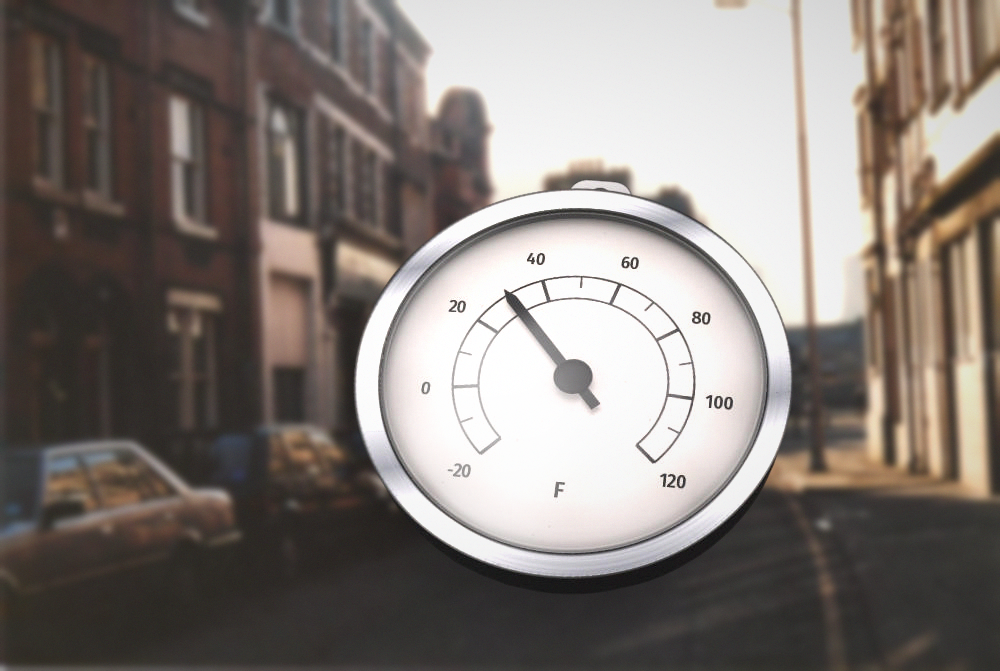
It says 30 °F
